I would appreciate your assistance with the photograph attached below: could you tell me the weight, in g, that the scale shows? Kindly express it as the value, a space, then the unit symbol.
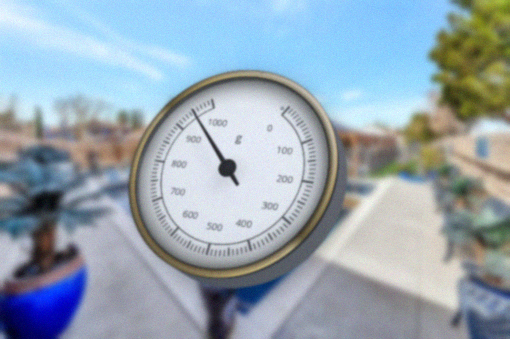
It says 950 g
